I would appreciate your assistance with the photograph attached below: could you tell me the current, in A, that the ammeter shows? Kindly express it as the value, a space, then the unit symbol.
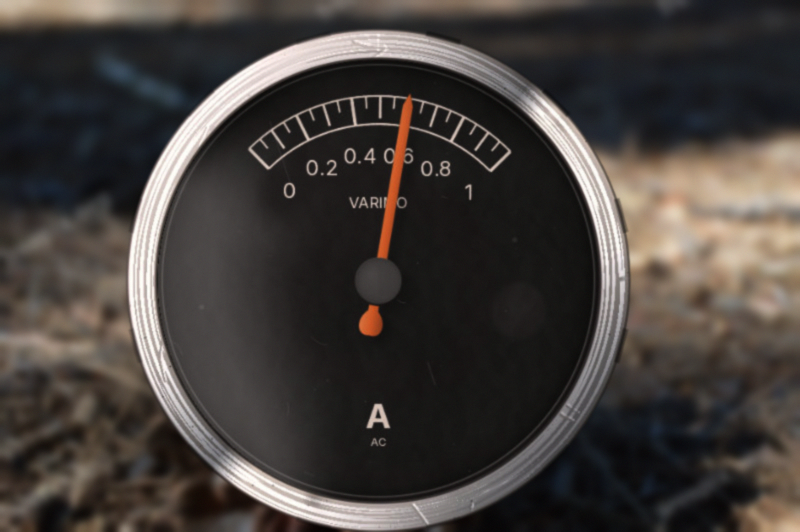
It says 0.6 A
